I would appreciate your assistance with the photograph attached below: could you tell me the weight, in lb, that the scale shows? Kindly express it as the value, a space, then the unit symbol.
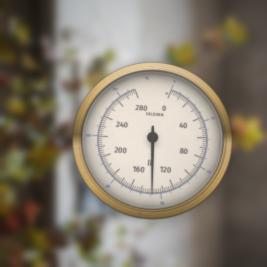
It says 140 lb
